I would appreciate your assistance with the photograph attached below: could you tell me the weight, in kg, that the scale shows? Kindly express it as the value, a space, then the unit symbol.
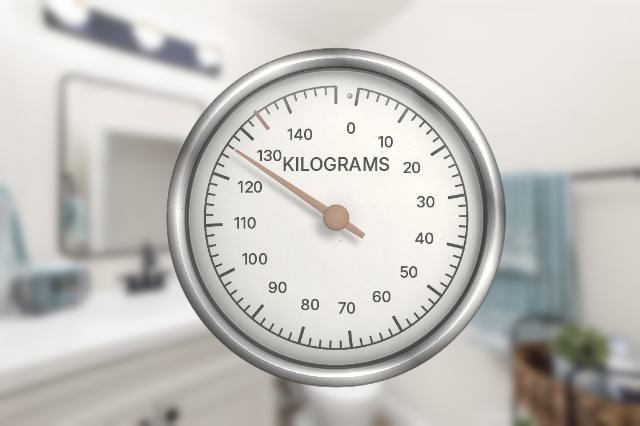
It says 126 kg
